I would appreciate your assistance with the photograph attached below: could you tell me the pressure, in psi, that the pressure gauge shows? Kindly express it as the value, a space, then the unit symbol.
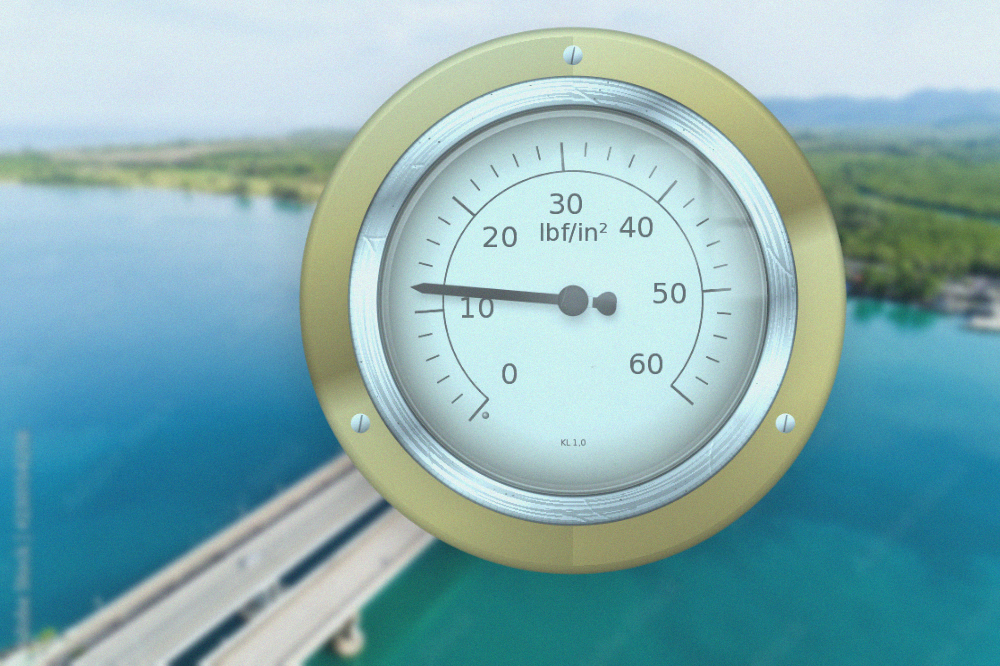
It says 12 psi
